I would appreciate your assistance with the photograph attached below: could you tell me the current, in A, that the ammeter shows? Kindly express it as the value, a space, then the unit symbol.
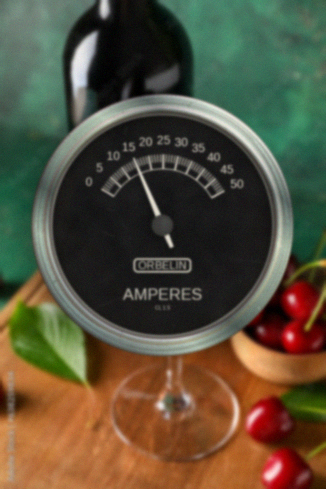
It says 15 A
